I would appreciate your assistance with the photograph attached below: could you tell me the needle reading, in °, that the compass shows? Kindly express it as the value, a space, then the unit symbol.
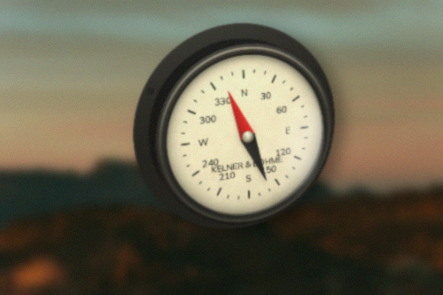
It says 340 °
